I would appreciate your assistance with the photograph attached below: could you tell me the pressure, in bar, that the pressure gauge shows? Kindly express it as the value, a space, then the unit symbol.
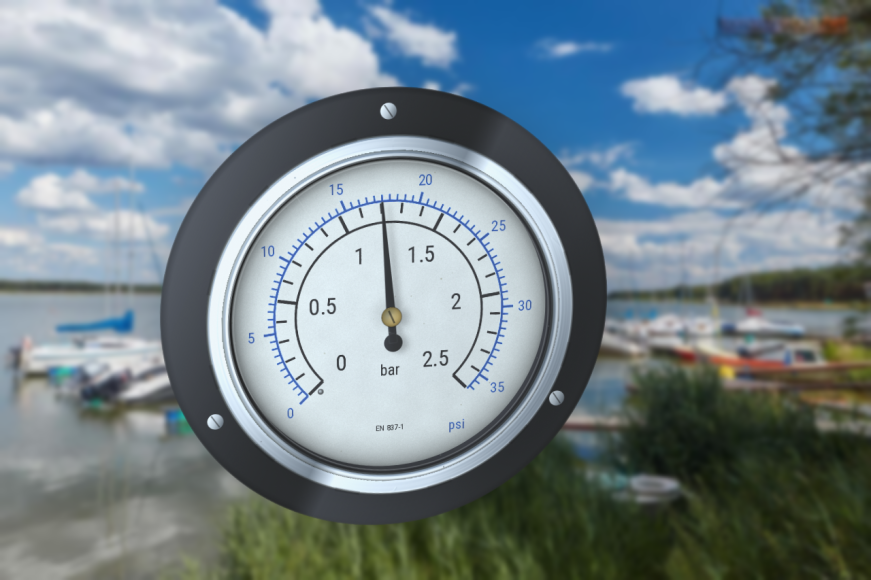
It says 1.2 bar
